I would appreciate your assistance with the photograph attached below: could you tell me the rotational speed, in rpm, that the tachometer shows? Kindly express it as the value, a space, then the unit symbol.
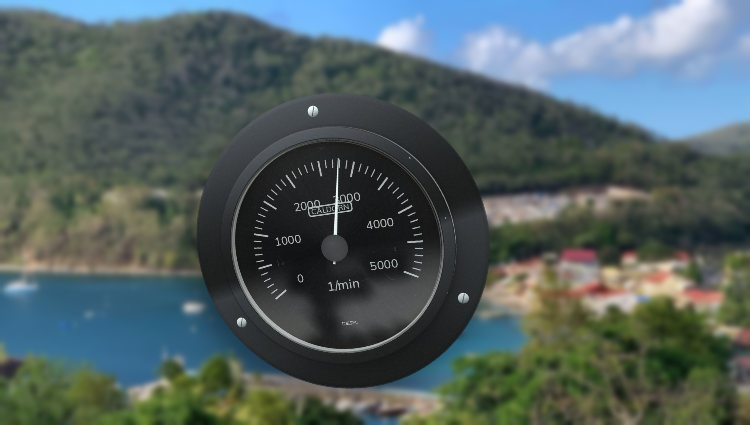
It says 2800 rpm
